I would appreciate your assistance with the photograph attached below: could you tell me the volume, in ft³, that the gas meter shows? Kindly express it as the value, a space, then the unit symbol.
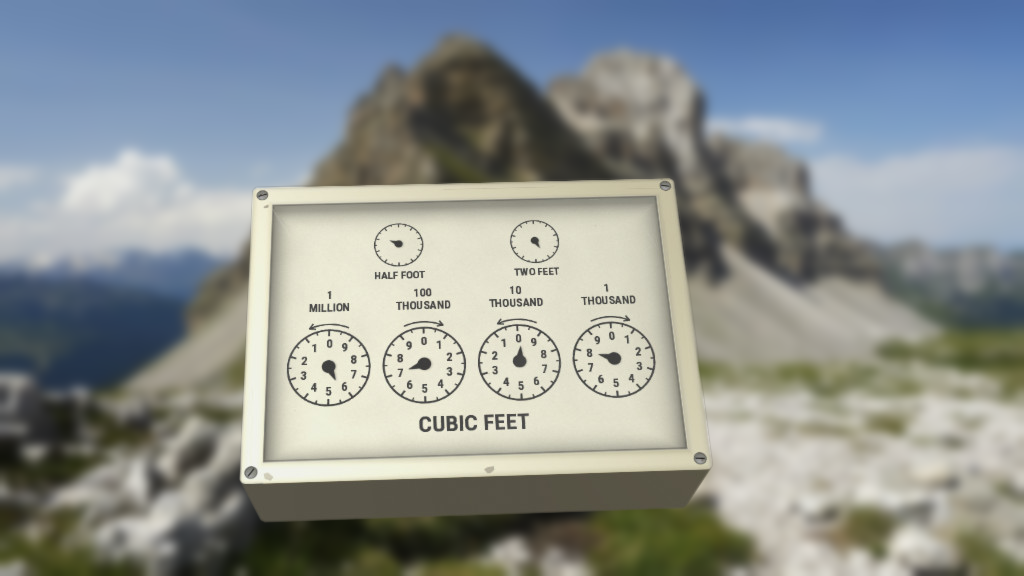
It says 569800 ft³
